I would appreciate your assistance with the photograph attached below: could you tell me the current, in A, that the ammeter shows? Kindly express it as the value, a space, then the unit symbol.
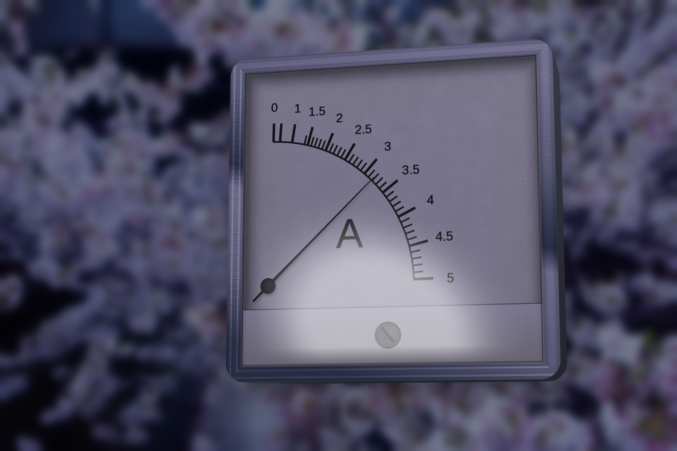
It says 3.2 A
